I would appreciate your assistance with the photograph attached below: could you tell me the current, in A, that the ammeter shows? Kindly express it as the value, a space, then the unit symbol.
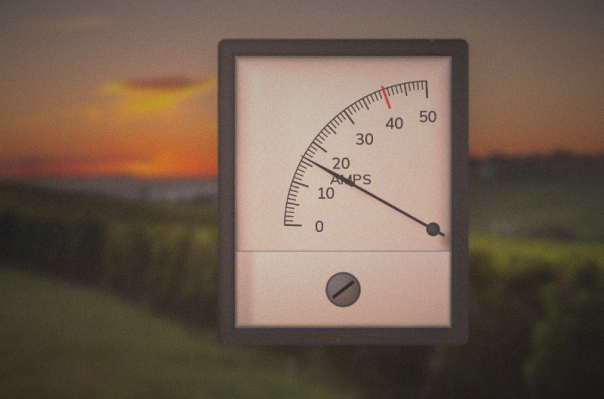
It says 16 A
